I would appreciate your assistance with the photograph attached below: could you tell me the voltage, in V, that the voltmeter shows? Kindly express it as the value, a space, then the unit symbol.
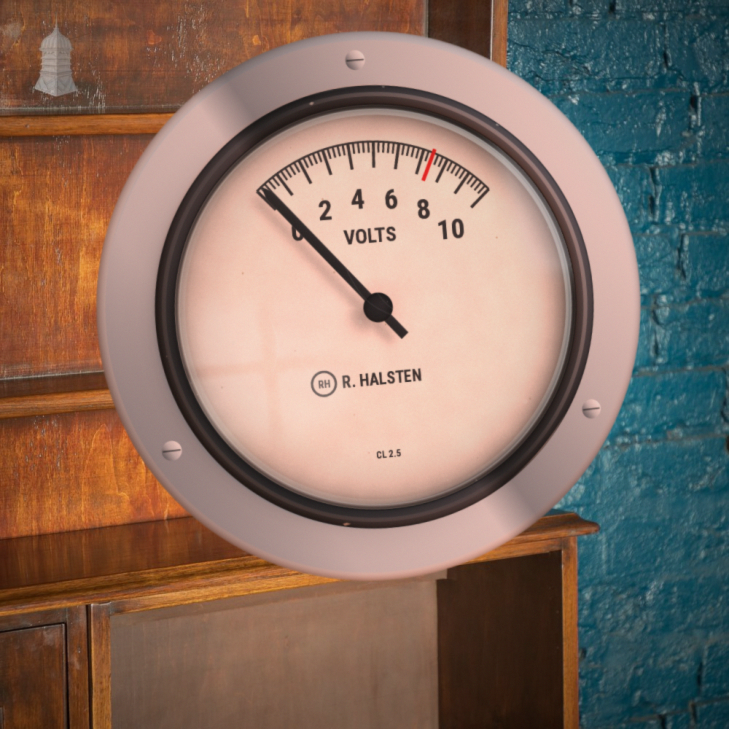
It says 0.2 V
